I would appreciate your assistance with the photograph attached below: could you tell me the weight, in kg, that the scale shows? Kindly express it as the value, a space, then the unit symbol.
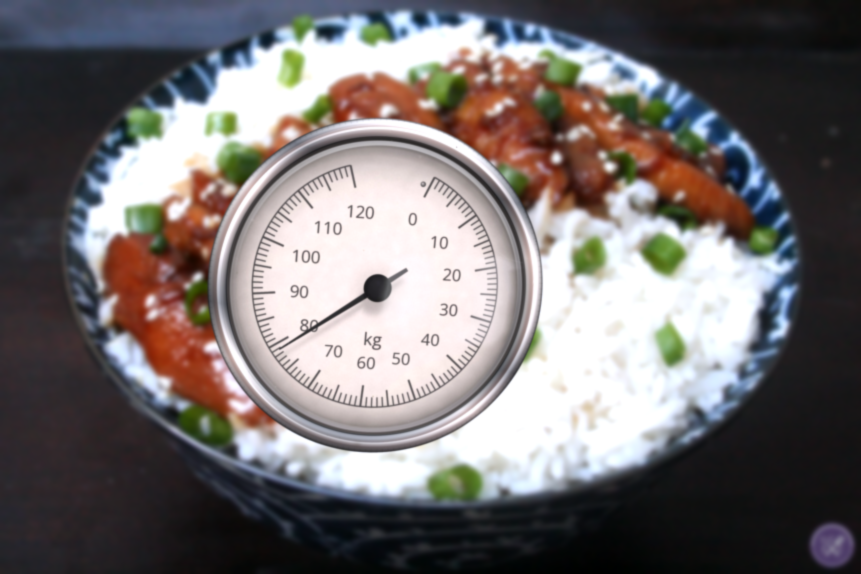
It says 79 kg
